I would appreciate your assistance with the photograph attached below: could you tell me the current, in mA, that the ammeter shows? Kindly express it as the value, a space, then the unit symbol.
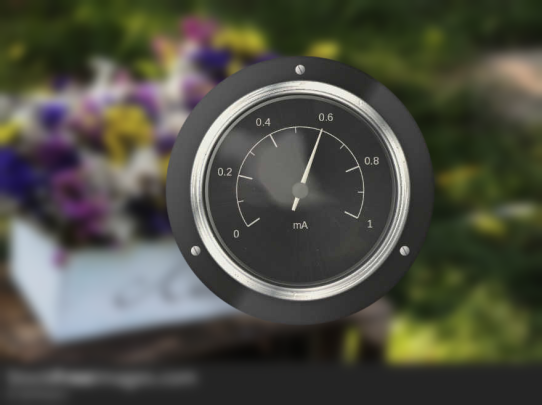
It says 0.6 mA
